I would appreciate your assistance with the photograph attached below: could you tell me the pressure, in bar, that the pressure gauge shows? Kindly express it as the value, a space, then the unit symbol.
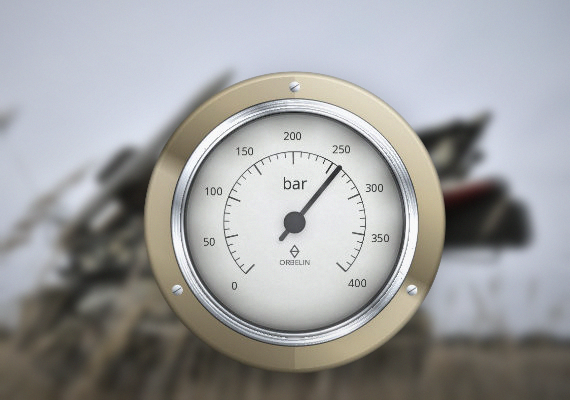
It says 260 bar
